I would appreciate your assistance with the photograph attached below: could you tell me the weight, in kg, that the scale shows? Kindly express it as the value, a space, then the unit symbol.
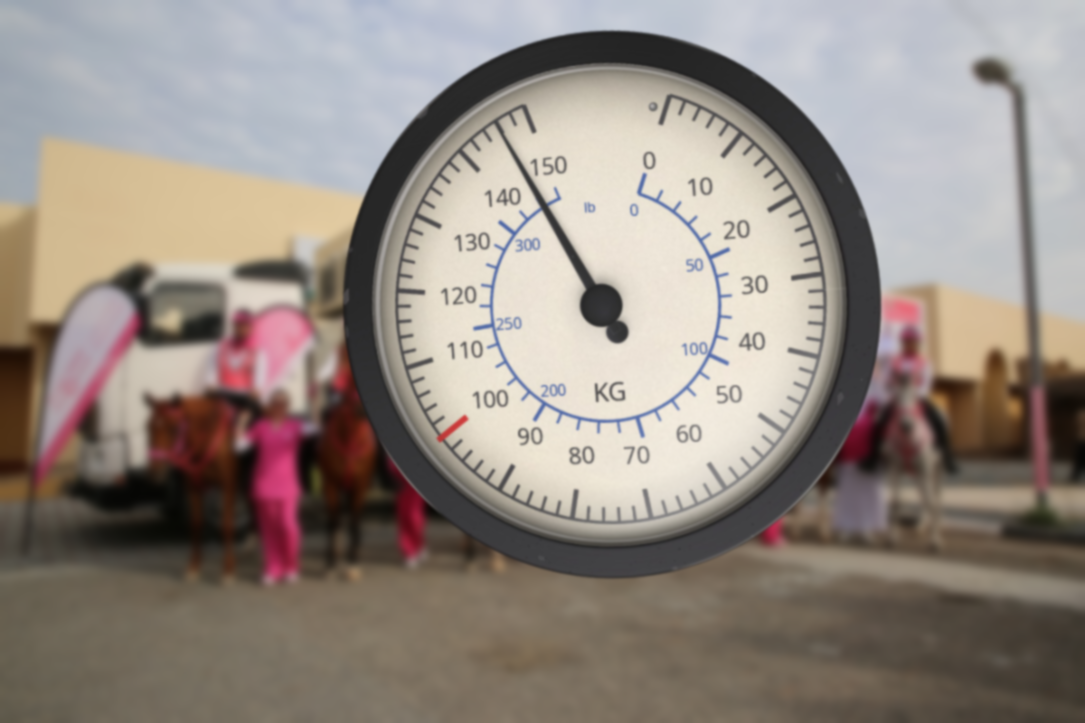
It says 146 kg
